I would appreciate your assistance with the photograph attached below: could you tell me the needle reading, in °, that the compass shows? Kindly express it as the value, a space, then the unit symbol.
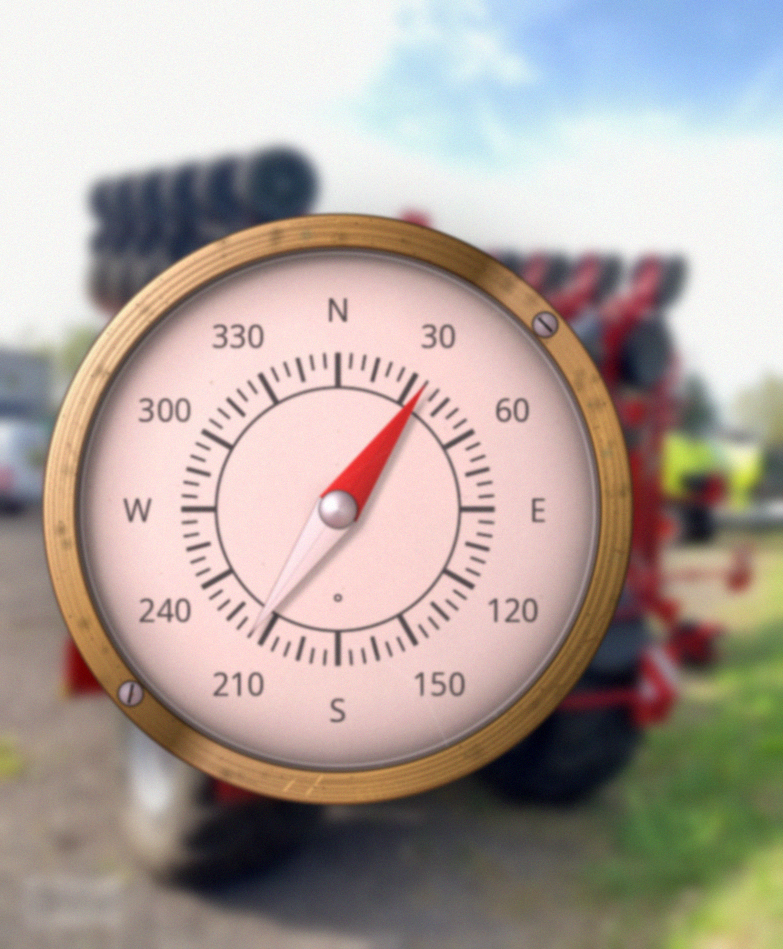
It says 35 °
